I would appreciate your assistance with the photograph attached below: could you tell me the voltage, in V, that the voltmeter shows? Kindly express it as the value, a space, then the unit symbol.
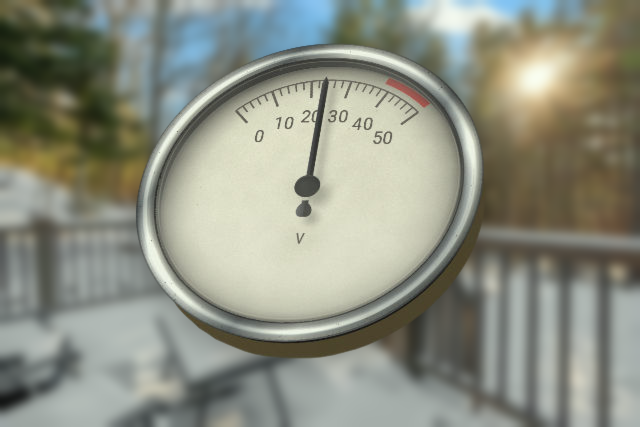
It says 24 V
